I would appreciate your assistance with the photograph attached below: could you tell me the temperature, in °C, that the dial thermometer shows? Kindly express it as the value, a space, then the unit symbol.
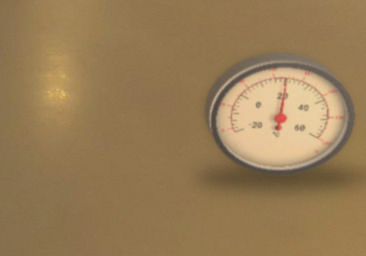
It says 20 °C
